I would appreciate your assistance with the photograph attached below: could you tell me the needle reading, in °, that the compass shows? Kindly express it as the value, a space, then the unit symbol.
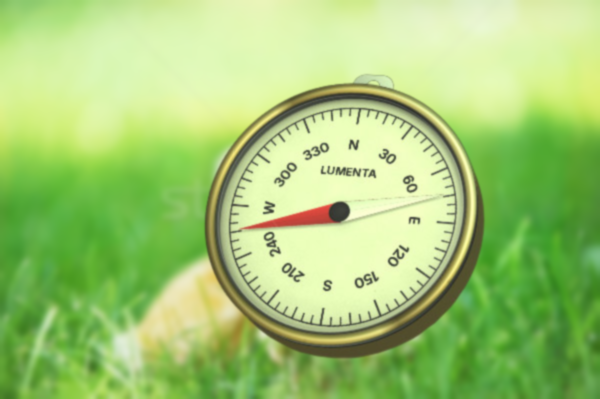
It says 255 °
